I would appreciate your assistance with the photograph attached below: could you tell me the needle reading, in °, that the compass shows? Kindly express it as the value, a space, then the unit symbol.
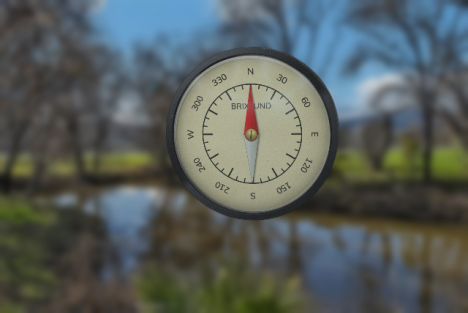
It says 0 °
